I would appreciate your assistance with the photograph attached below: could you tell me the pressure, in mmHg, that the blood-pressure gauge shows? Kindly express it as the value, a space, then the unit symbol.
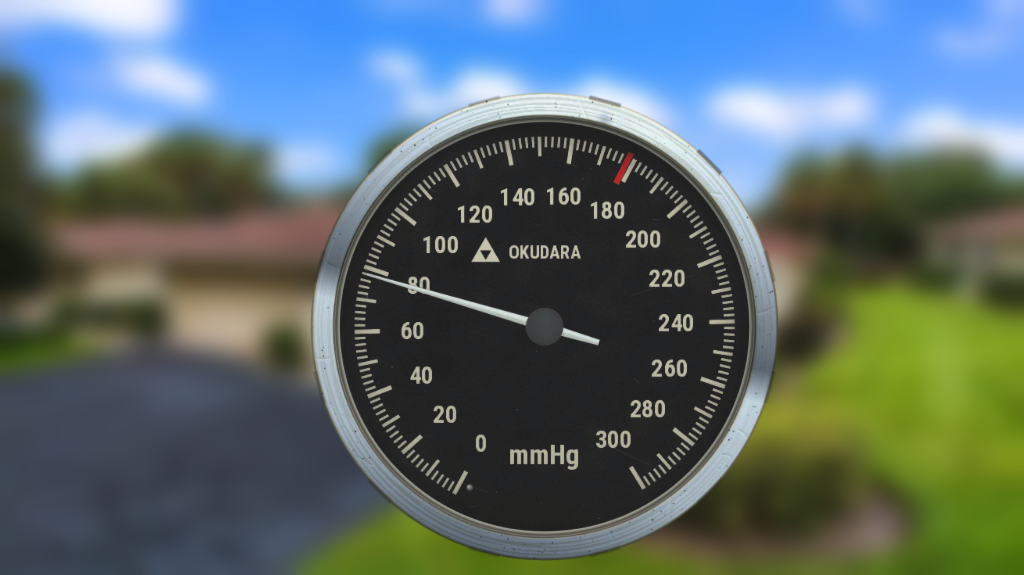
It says 78 mmHg
